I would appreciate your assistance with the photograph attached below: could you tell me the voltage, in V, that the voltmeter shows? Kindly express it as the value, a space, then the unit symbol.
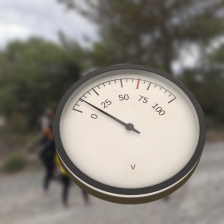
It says 10 V
